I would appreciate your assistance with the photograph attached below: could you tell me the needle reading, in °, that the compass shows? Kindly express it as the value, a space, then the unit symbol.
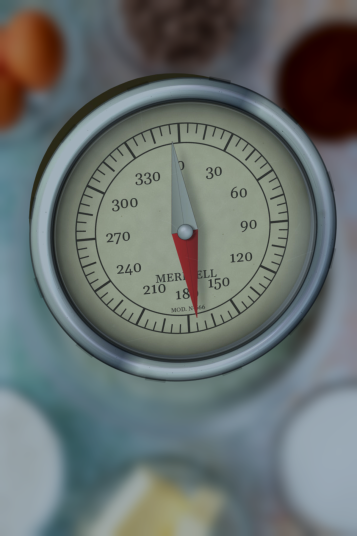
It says 175 °
